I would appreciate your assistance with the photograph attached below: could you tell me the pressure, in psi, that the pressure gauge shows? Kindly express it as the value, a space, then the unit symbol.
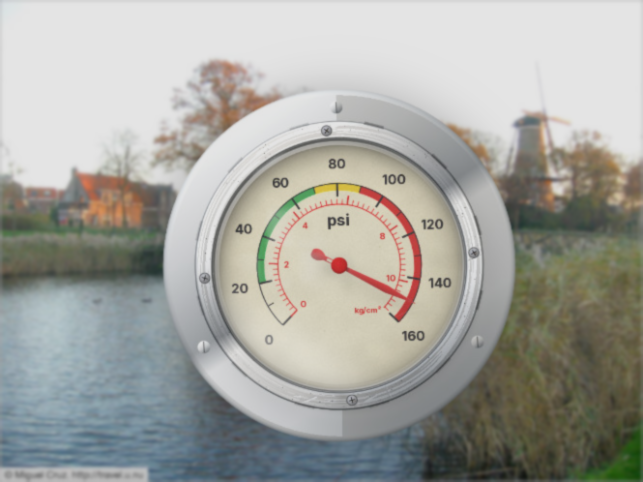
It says 150 psi
